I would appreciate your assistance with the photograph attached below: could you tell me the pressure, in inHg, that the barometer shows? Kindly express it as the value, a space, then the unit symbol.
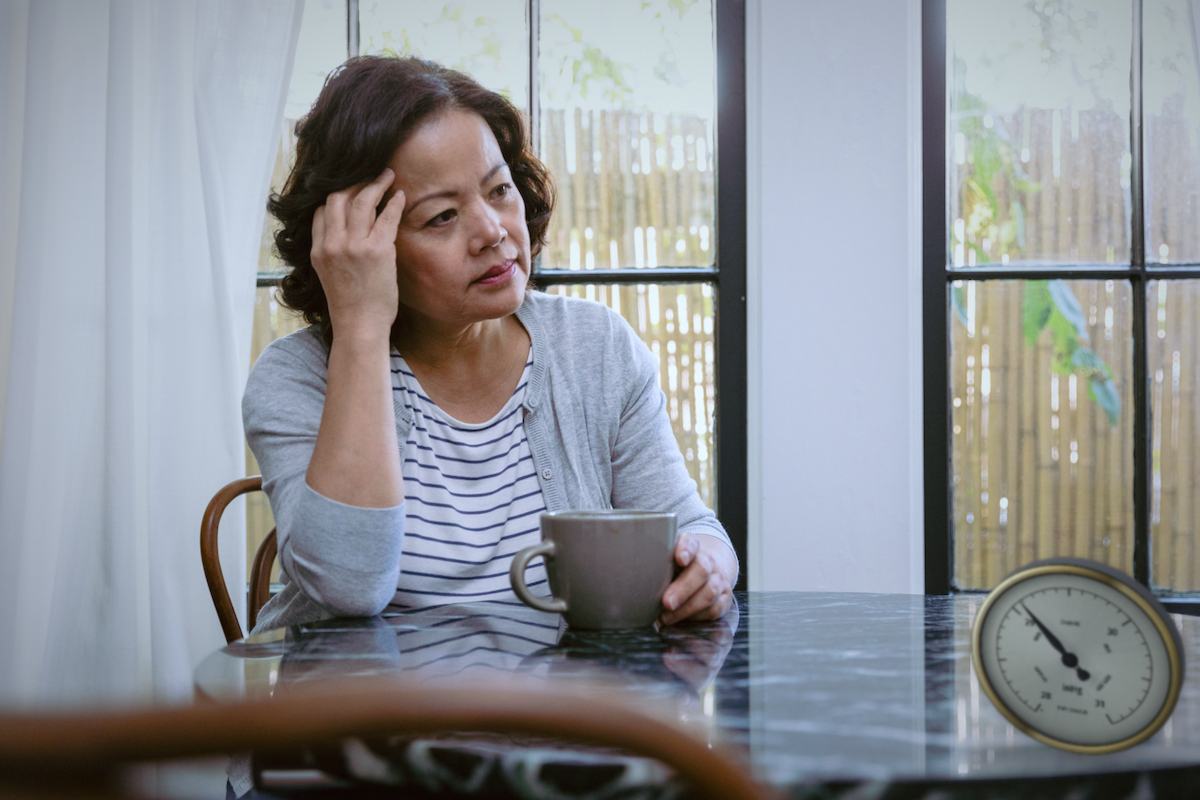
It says 29.1 inHg
